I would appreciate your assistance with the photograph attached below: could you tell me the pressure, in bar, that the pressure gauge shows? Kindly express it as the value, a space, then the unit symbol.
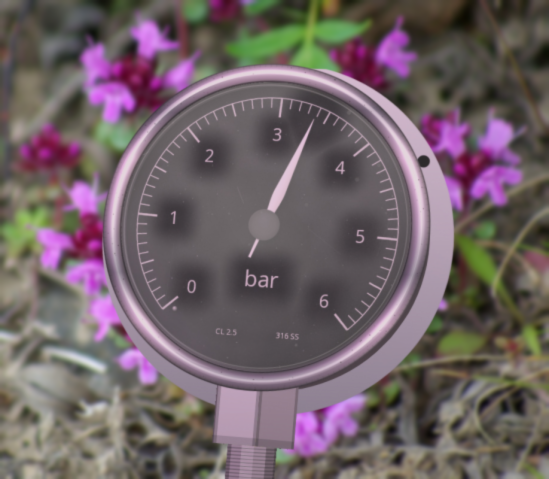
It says 3.4 bar
